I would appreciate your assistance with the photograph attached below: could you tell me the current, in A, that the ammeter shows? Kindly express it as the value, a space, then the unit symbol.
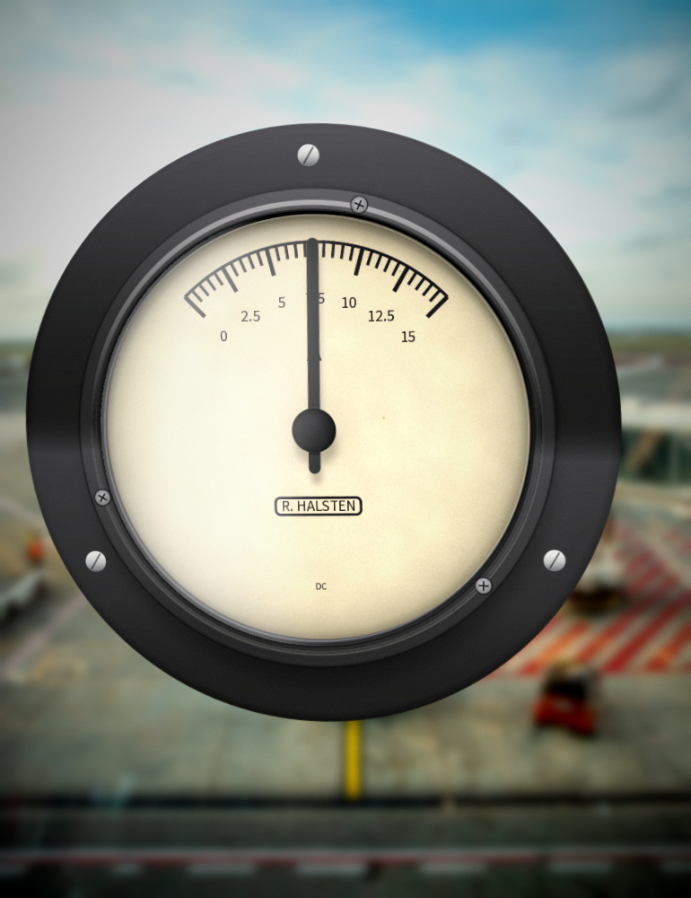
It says 7.5 A
